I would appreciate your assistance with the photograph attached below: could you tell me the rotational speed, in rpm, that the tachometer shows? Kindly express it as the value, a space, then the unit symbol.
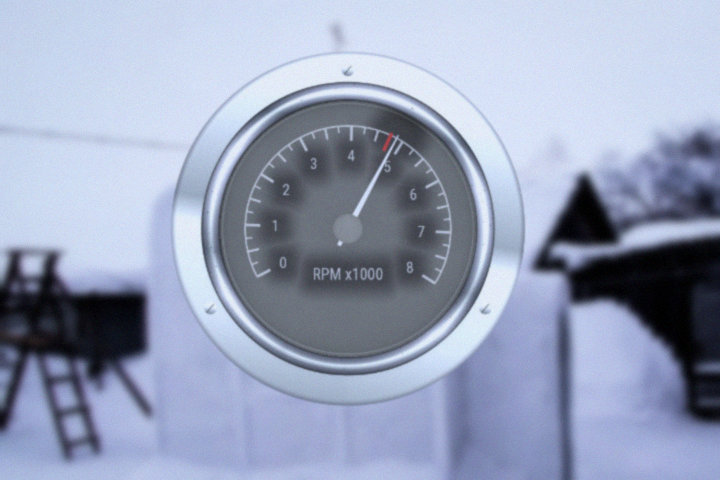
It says 4875 rpm
